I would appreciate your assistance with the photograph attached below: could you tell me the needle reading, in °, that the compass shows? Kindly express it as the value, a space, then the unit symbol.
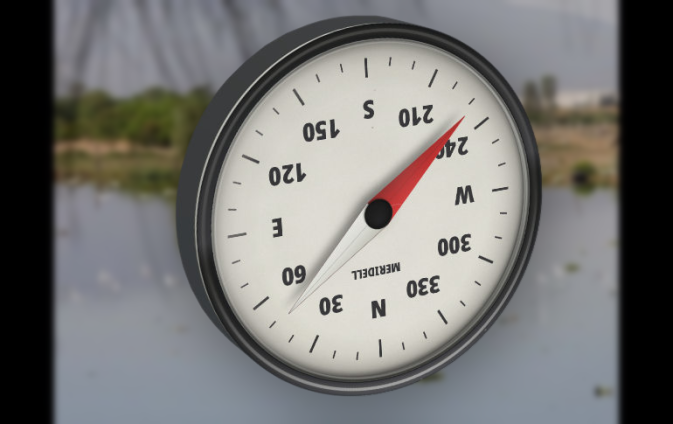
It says 230 °
